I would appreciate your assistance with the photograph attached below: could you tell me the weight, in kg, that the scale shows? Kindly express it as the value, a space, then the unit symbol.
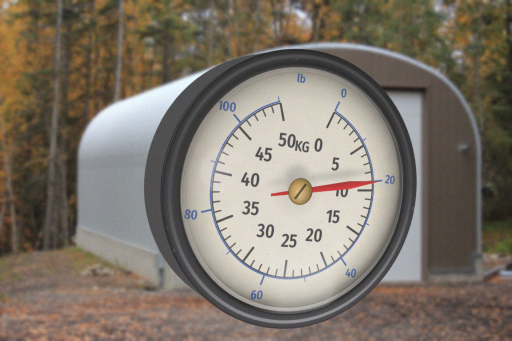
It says 9 kg
